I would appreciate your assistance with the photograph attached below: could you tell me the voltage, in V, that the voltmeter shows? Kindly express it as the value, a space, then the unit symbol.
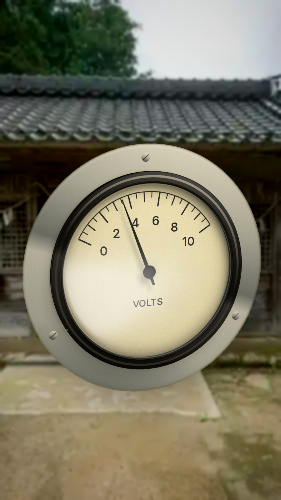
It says 3.5 V
